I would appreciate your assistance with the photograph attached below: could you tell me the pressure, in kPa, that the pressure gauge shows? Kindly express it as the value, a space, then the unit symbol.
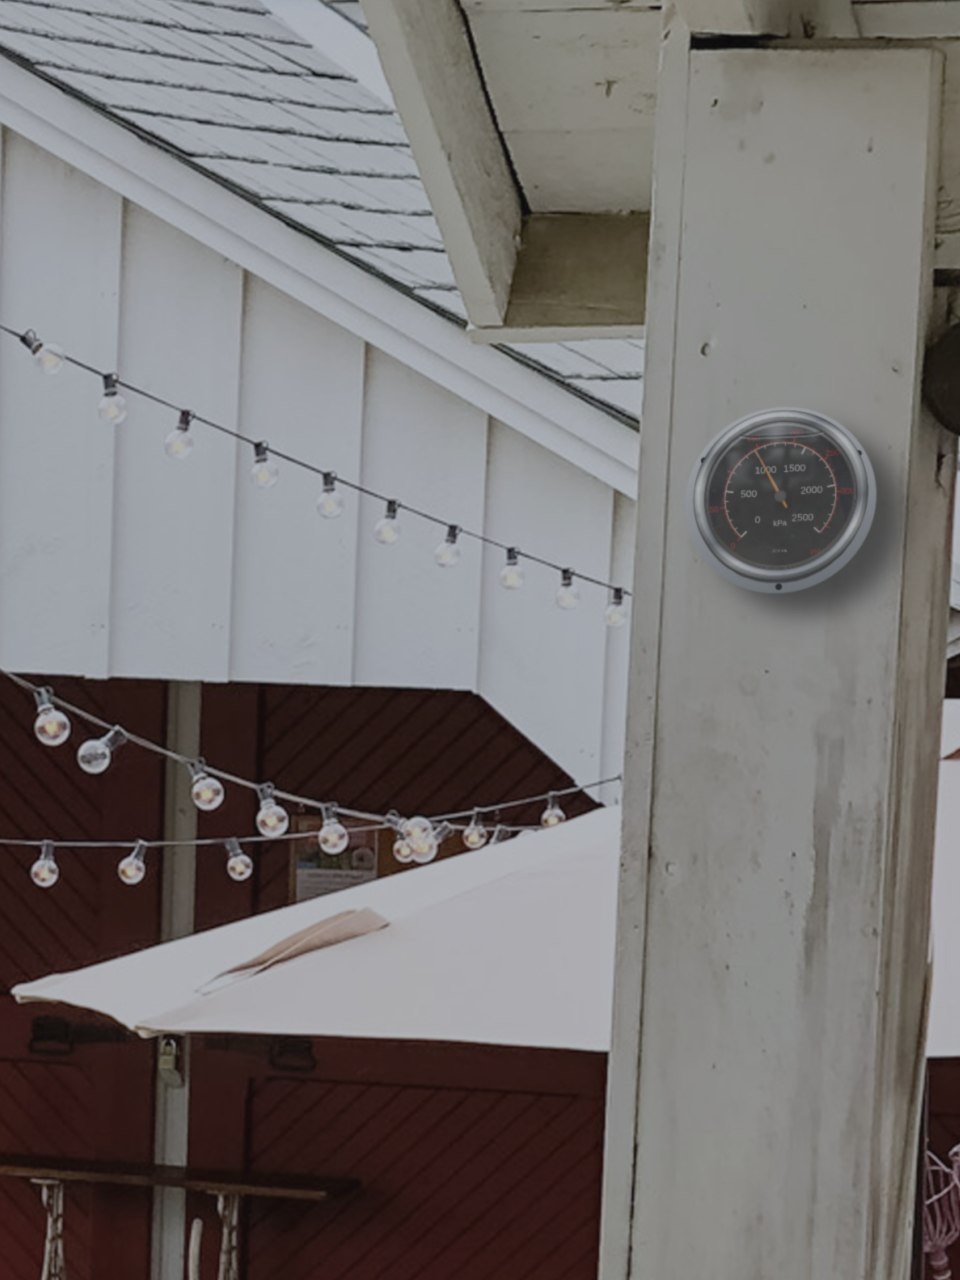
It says 1000 kPa
